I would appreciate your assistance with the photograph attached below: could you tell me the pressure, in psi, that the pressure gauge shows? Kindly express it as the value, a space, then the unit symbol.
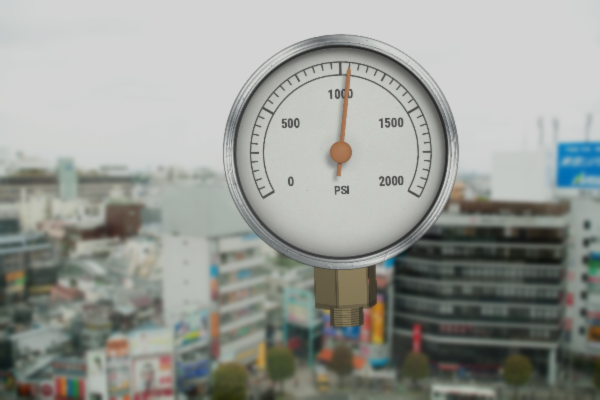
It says 1050 psi
